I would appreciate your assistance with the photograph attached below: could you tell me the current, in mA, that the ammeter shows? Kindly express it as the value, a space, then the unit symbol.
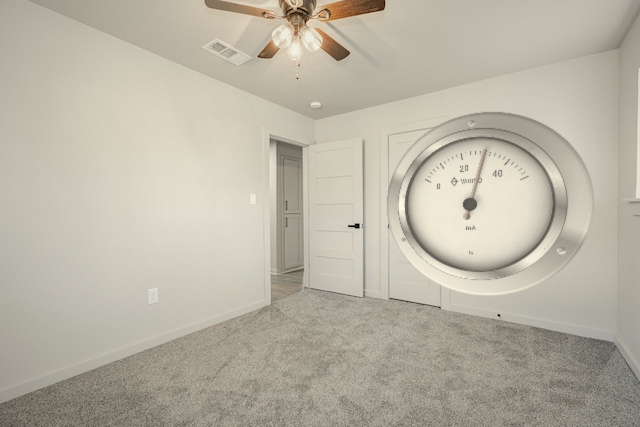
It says 30 mA
